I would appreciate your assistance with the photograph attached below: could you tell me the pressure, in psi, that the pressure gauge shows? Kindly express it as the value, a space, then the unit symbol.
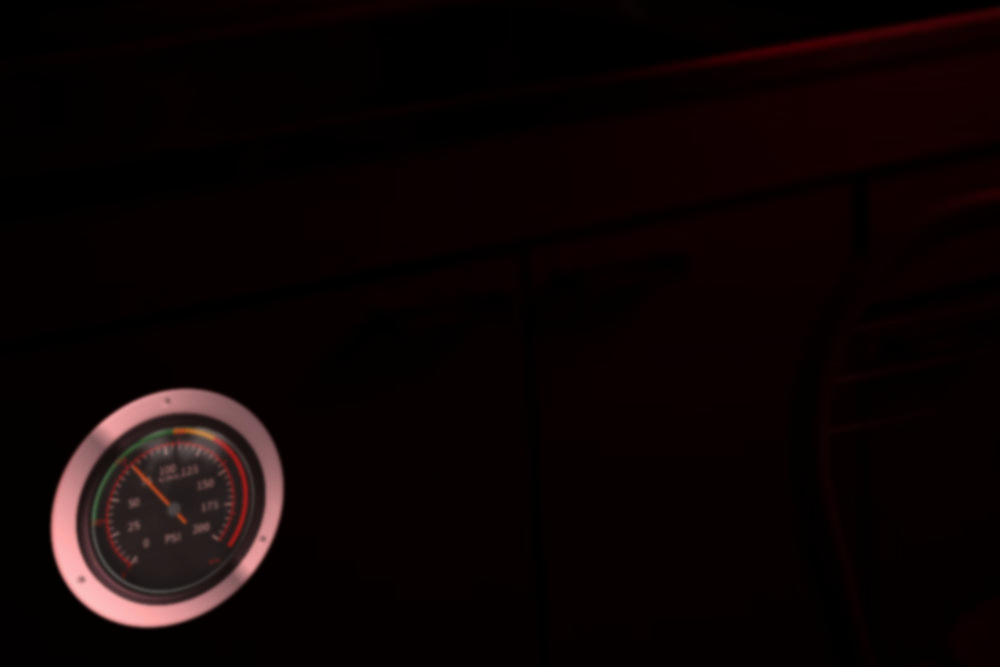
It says 75 psi
